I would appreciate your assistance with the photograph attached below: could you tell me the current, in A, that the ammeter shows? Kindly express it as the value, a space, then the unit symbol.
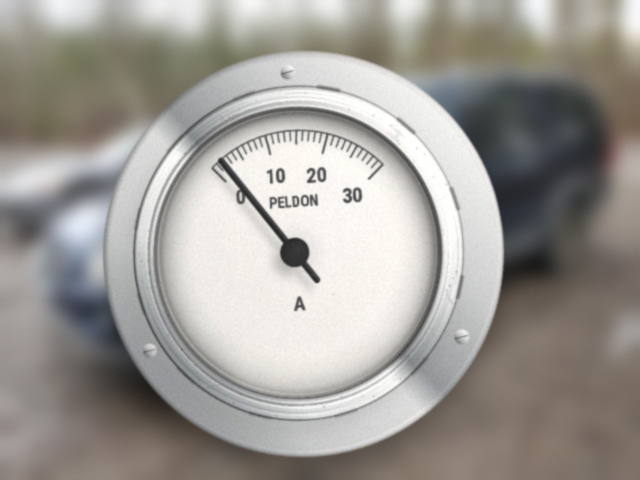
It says 2 A
